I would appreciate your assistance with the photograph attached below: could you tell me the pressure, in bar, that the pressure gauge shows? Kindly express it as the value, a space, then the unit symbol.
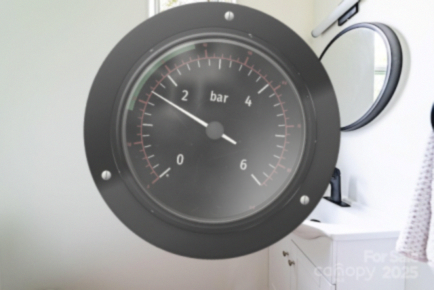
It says 1.6 bar
